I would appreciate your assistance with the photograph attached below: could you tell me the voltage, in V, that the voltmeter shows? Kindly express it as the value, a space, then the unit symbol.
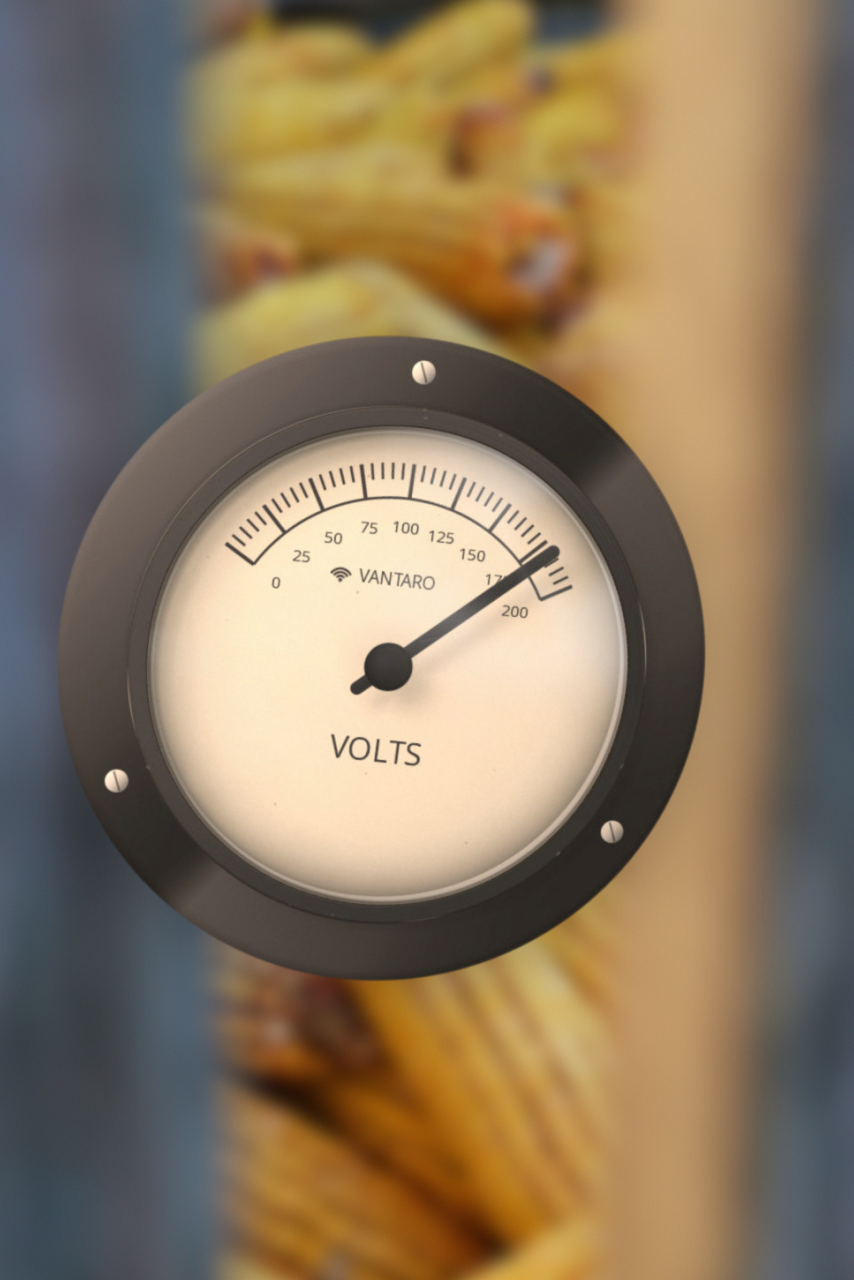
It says 180 V
